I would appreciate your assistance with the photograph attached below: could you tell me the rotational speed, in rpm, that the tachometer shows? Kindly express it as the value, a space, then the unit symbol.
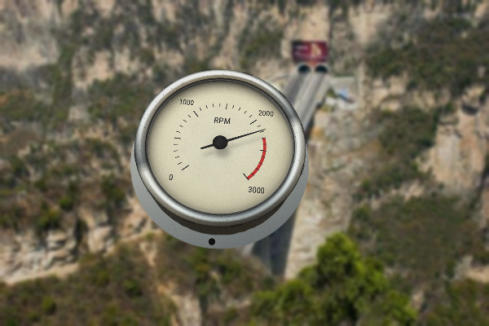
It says 2200 rpm
